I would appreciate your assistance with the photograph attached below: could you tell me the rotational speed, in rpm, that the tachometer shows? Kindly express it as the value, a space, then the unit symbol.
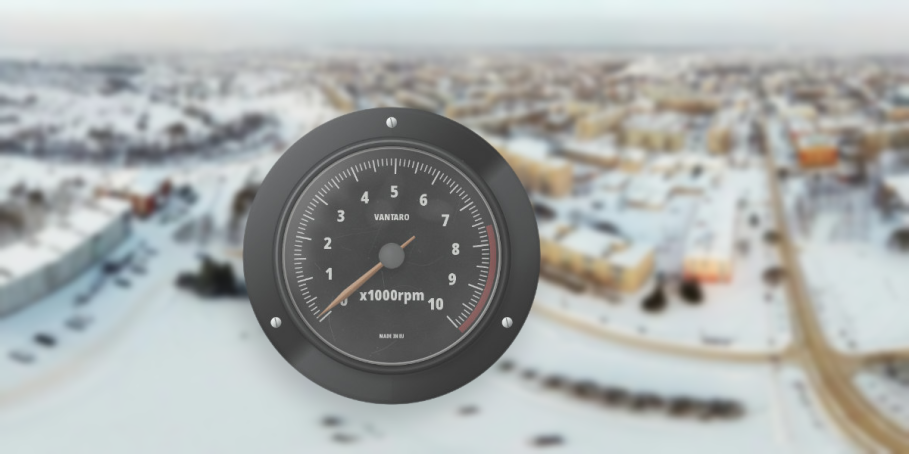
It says 100 rpm
